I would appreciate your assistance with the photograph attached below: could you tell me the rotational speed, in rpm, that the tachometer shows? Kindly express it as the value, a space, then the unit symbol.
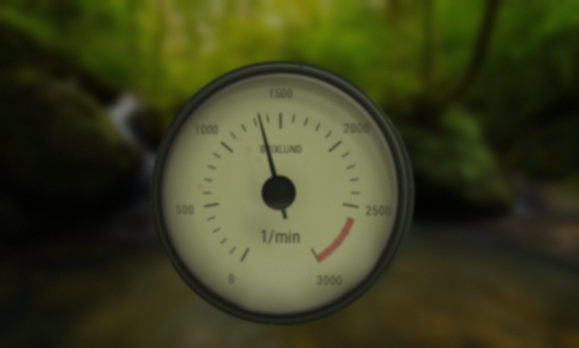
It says 1350 rpm
